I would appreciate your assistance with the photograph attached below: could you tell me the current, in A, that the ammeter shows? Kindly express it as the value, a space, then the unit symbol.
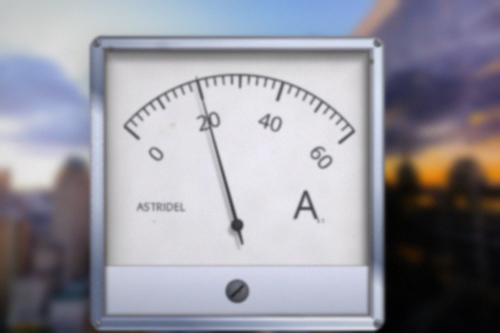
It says 20 A
